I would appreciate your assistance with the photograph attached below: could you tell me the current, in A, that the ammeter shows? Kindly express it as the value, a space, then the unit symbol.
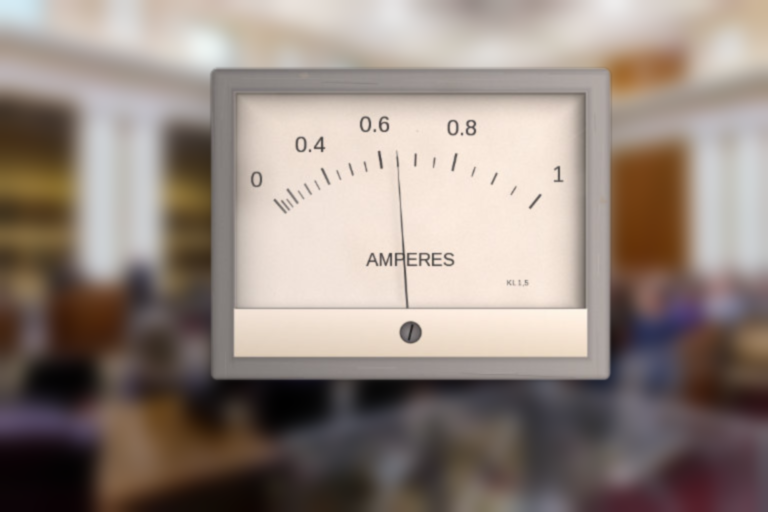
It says 0.65 A
